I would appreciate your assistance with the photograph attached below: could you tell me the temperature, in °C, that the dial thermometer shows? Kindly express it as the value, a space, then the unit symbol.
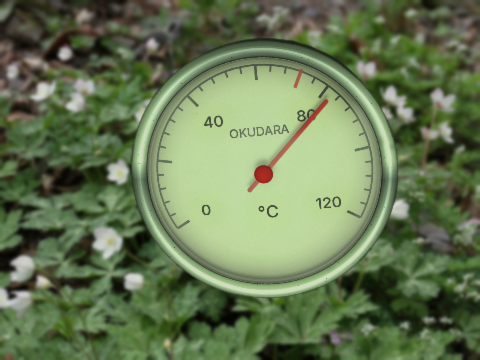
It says 82 °C
